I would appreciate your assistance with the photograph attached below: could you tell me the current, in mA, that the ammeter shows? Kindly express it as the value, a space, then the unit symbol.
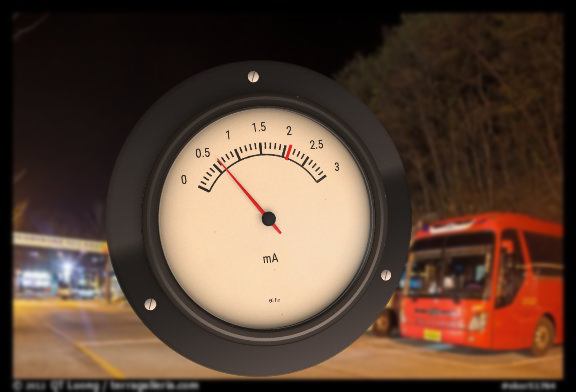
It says 0.6 mA
